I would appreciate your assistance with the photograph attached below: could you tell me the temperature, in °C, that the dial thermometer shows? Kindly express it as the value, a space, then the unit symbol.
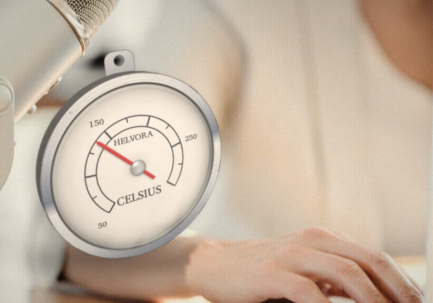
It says 137.5 °C
